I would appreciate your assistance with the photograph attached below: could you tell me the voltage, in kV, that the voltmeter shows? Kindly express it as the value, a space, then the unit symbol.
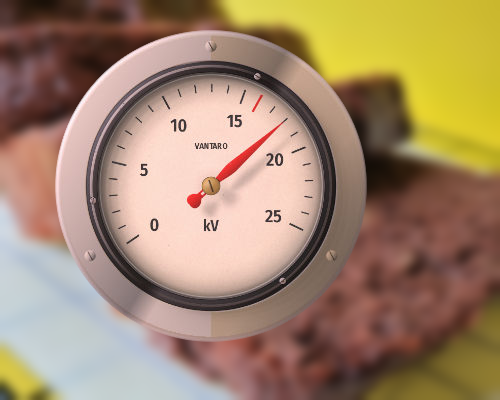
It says 18 kV
